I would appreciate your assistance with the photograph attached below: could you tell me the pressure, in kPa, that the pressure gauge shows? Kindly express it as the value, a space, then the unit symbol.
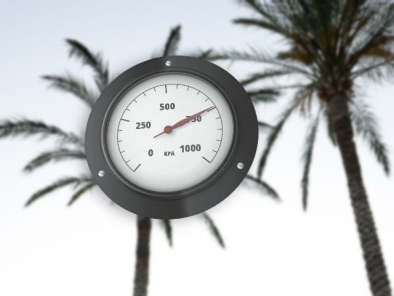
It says 750 kPa
